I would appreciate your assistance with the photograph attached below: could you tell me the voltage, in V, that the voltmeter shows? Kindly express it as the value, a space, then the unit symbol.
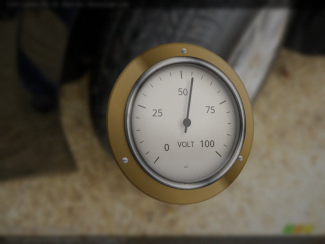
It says 55 V
